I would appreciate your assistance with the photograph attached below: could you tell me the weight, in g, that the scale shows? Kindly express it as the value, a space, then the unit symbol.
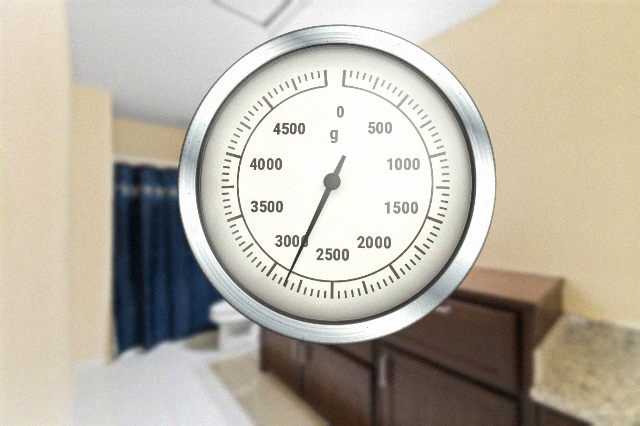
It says 2850 g
